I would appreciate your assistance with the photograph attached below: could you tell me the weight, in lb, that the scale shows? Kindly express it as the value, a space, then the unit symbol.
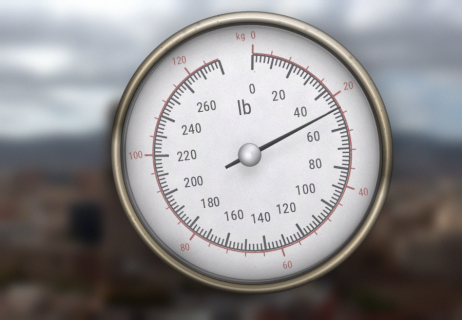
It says 50 lb
